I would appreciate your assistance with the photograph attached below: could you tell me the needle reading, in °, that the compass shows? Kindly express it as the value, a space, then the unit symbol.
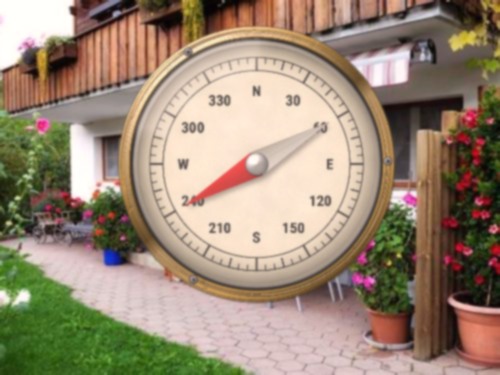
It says 240 °
